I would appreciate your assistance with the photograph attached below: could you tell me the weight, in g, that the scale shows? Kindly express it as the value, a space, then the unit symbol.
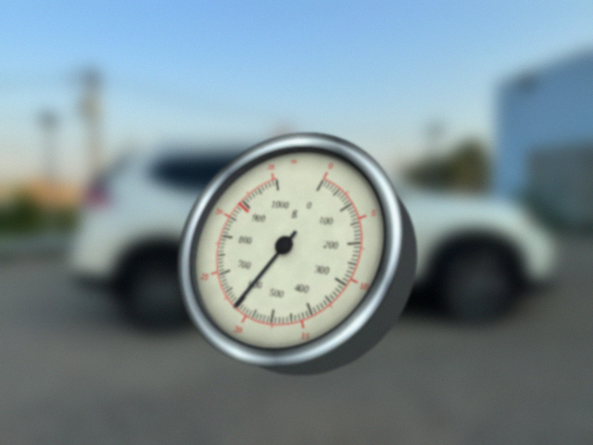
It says 600 g
